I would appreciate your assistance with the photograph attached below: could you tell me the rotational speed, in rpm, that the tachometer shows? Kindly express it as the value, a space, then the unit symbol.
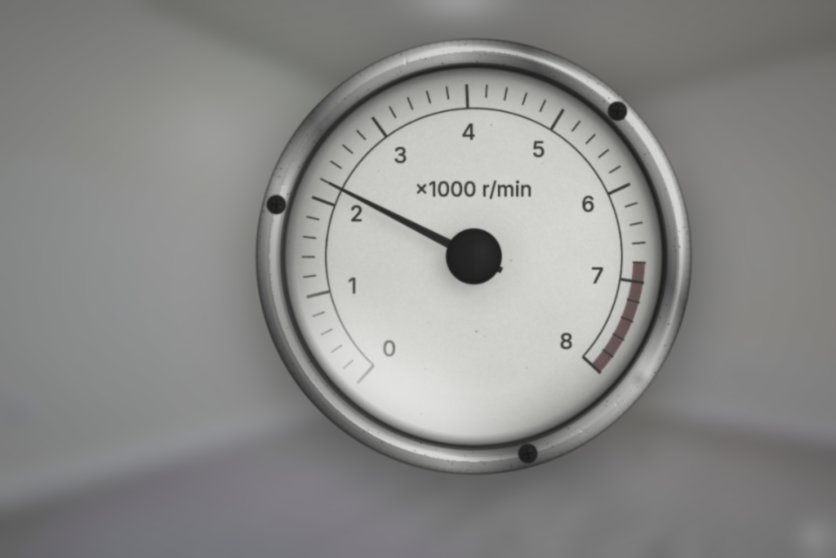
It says 2200 rpm
